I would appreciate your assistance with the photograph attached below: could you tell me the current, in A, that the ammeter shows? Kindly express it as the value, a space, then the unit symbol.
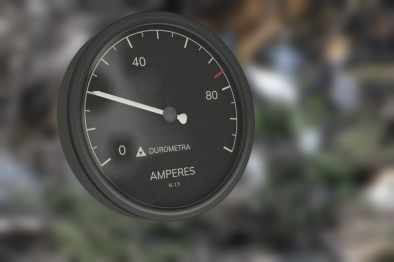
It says 20 A
